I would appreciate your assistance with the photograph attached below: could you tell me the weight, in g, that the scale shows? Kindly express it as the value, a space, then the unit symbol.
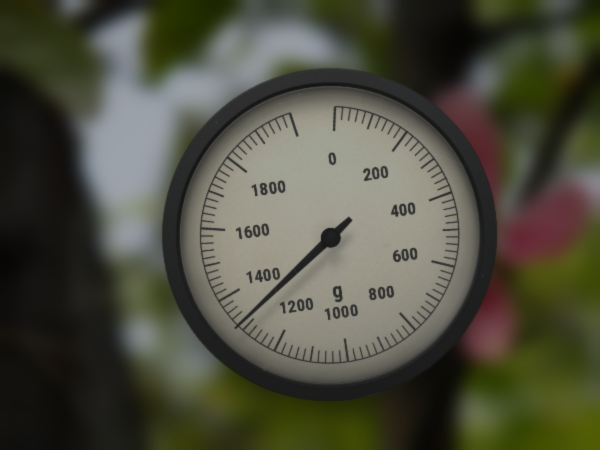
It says 1320 g
